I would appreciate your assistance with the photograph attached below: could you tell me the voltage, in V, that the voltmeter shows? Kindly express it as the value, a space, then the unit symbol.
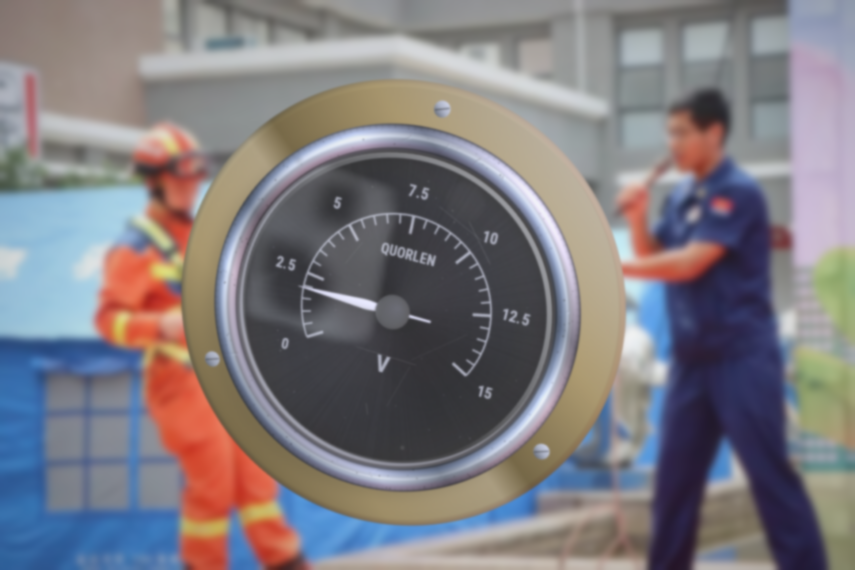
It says 2 V
